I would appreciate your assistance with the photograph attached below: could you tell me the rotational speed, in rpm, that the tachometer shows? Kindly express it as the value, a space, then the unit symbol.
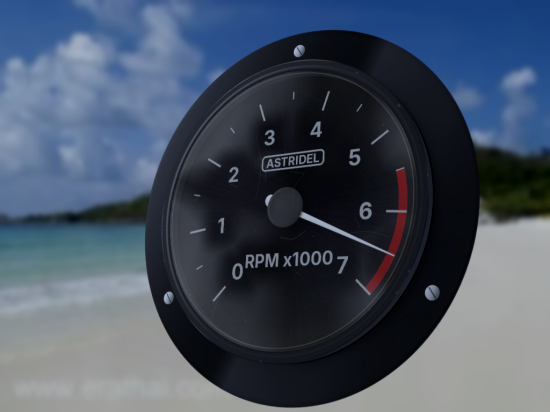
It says 6500 rpm
